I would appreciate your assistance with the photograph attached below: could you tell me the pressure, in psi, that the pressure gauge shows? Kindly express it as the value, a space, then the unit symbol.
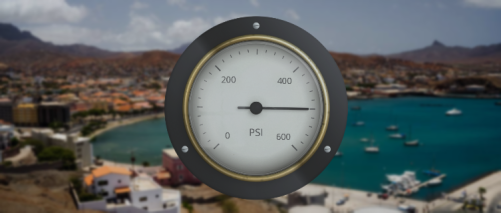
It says 500 psi
